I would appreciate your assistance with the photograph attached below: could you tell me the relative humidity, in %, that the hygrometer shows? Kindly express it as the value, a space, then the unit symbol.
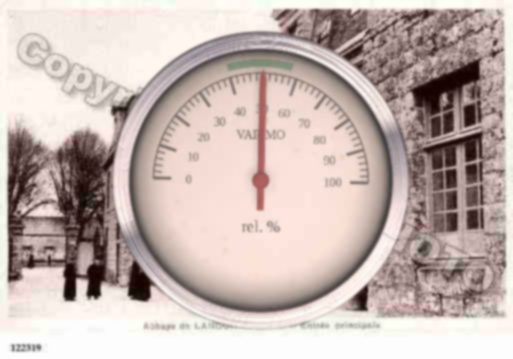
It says 50 %
